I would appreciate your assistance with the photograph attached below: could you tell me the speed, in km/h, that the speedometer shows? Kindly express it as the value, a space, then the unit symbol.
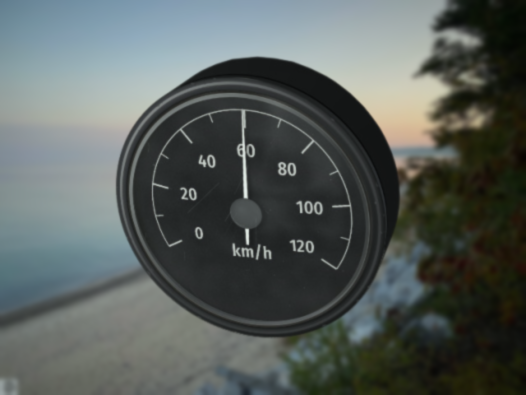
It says 60 km/h
